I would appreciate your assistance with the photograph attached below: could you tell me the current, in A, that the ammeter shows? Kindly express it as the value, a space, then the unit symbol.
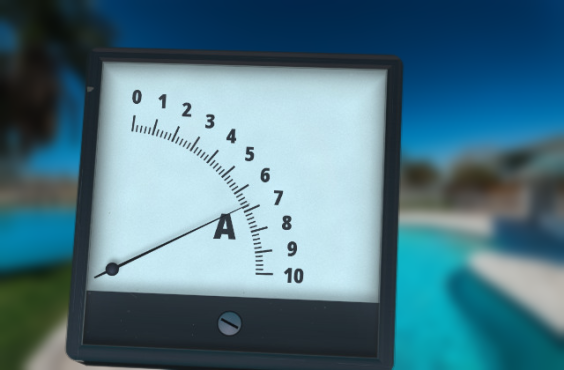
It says 6.8 A
